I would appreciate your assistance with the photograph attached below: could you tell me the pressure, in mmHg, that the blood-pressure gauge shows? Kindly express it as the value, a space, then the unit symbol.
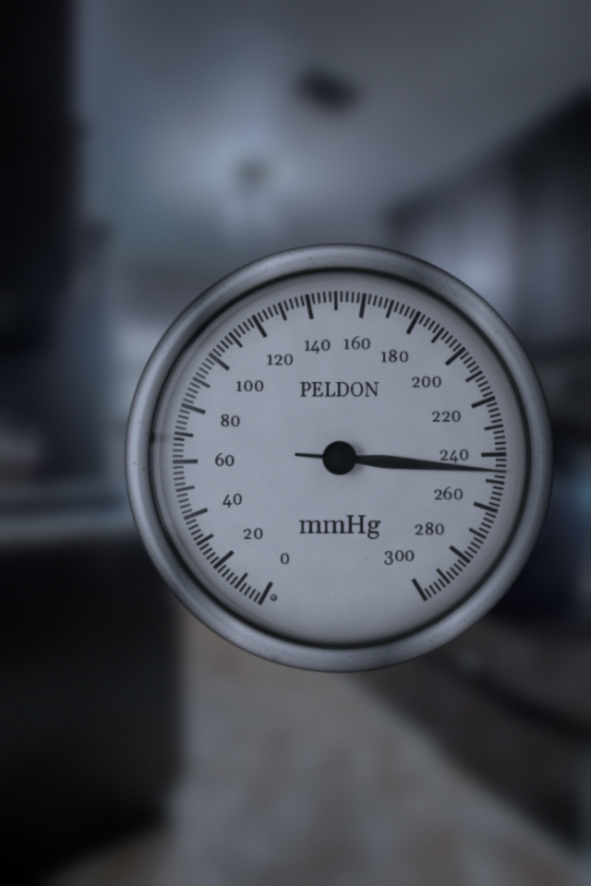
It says 246 mmHg
